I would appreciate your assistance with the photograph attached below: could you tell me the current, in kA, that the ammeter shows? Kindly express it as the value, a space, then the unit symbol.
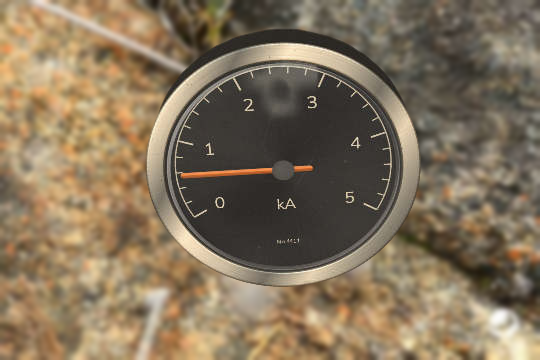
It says 0.6 kA
